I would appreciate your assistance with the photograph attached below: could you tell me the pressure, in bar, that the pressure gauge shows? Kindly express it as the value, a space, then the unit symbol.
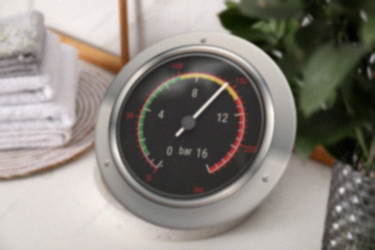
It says 10 bar
